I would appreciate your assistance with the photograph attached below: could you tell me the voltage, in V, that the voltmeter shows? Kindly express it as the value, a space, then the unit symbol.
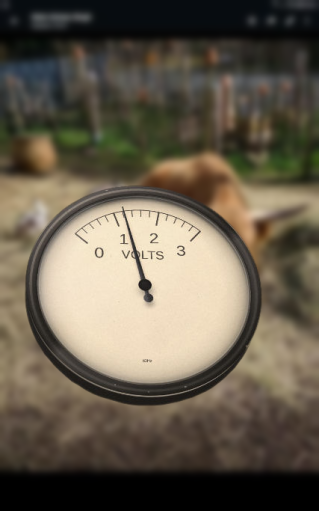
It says 1.2 V
